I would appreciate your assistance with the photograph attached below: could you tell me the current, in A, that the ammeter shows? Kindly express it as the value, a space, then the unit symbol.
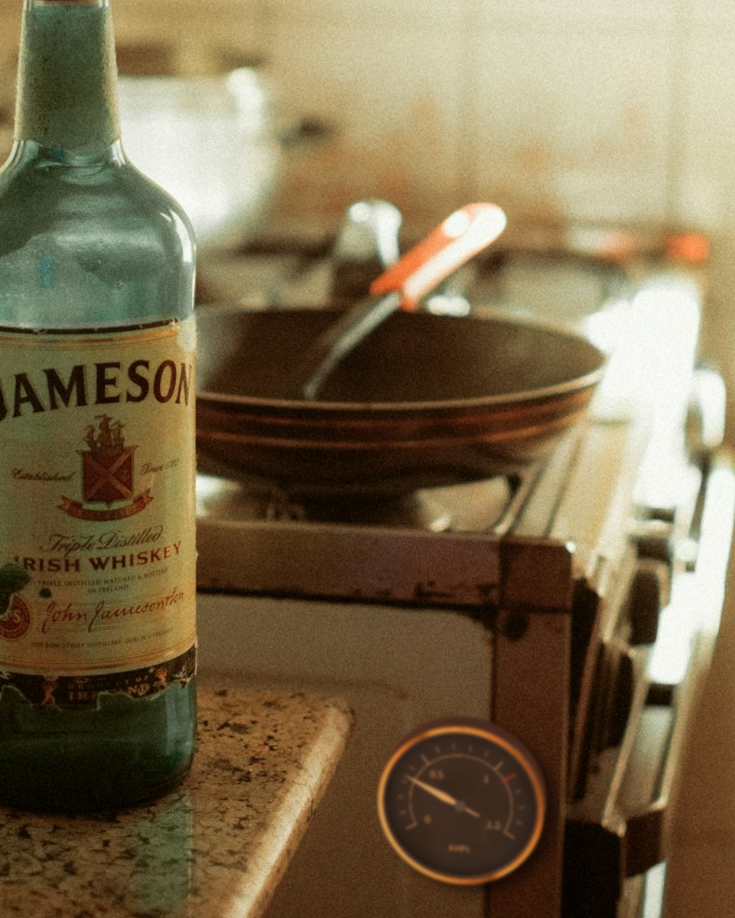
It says 0.35 A
